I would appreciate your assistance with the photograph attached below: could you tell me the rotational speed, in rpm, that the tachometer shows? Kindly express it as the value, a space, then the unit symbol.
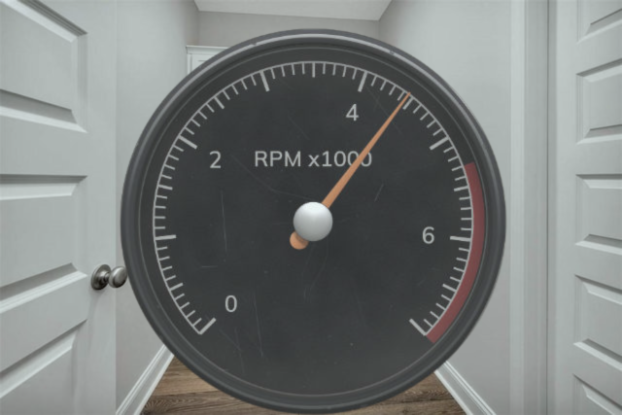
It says 4450 rpm
